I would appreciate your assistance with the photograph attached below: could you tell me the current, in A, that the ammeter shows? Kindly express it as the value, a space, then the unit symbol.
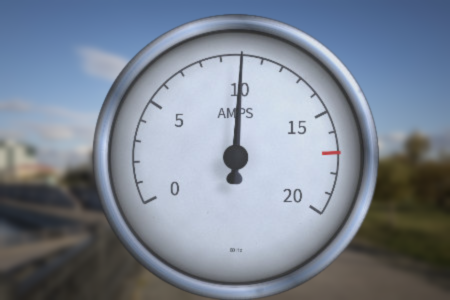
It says 10 A
